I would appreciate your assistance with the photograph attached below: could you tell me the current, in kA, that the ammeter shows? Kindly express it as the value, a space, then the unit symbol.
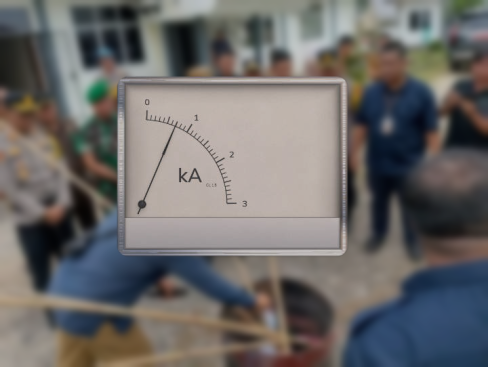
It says 0.7 kA
